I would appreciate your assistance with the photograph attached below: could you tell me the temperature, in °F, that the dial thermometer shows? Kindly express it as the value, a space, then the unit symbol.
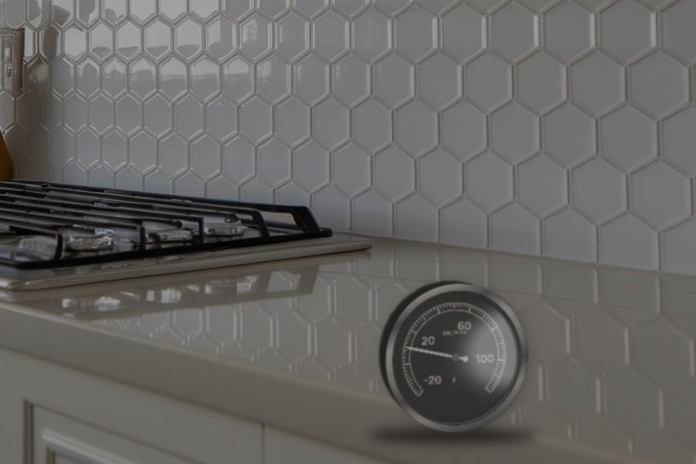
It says 10 °F
